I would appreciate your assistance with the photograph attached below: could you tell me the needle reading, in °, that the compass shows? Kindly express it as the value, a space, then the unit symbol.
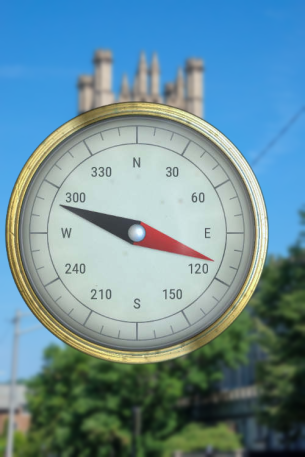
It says 110 °
